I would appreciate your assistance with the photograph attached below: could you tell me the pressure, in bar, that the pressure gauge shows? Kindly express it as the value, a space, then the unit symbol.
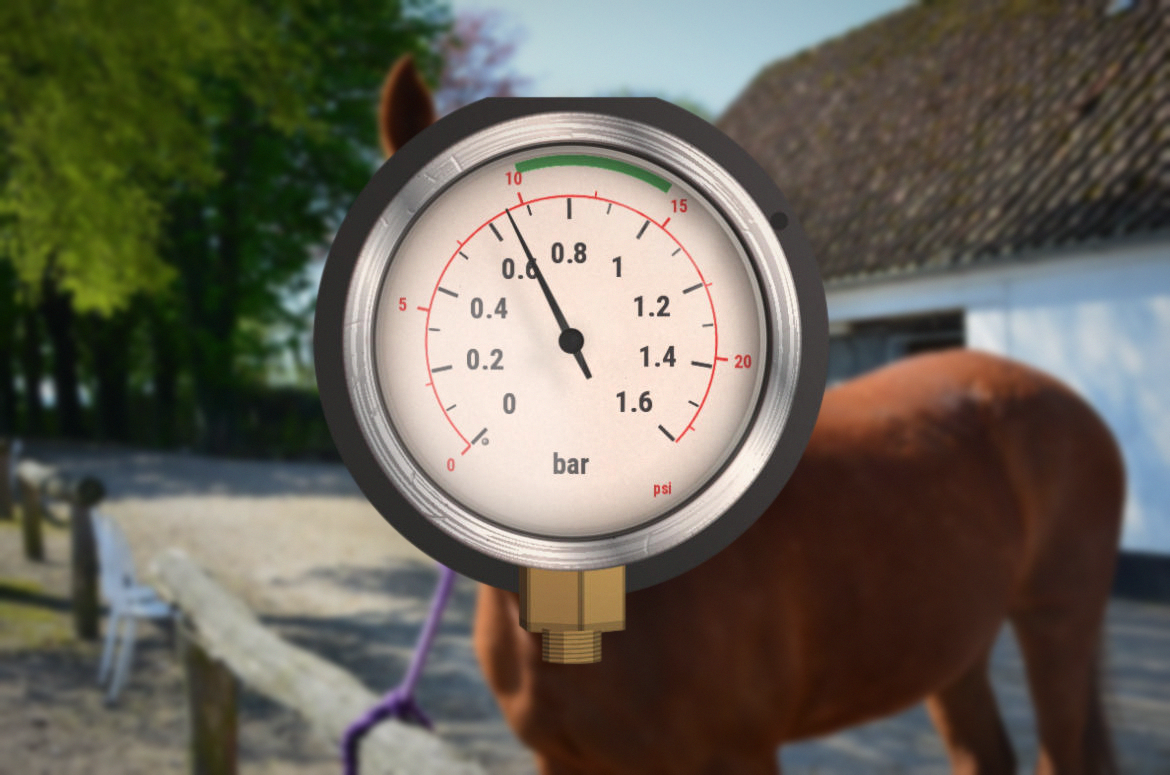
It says 0.65 bar
